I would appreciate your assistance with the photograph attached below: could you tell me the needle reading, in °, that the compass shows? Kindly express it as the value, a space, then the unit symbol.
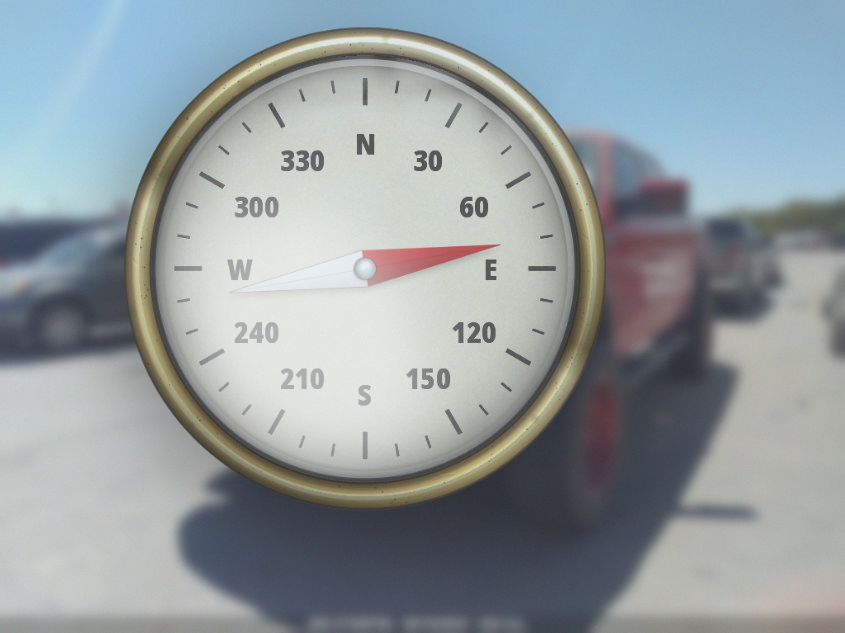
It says 80 °
